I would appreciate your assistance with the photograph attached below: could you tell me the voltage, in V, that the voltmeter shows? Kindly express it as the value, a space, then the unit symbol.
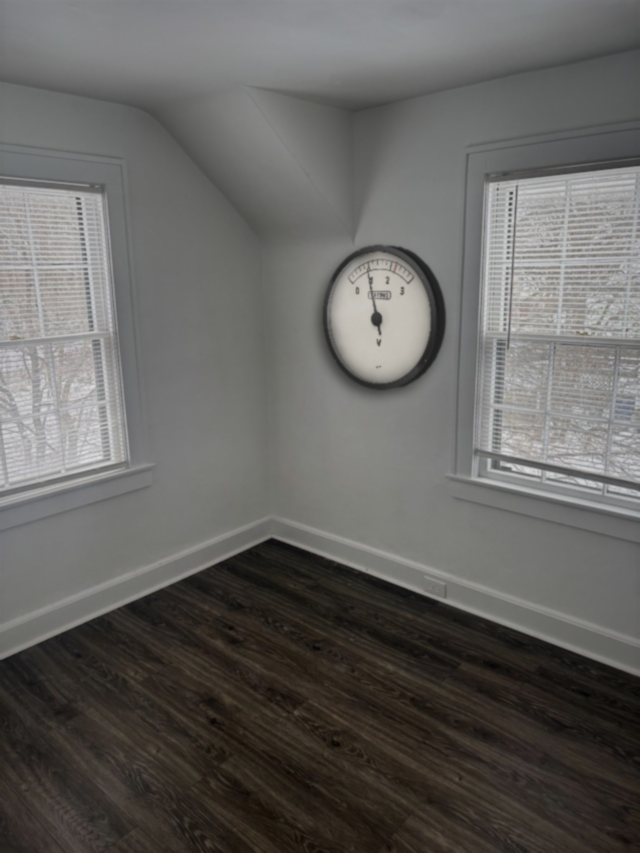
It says 1 V
